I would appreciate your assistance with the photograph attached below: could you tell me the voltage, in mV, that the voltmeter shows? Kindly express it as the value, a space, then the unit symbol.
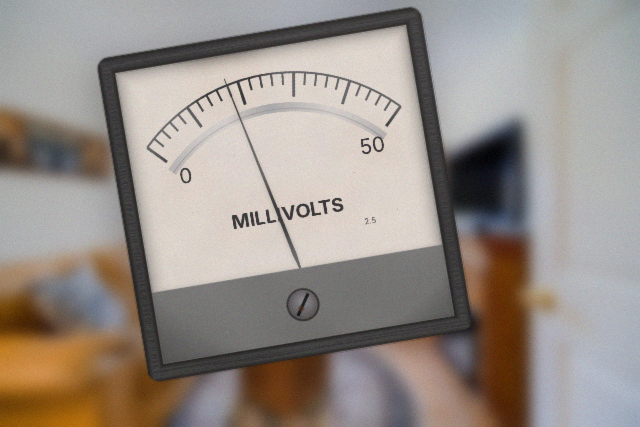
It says 18 mV
